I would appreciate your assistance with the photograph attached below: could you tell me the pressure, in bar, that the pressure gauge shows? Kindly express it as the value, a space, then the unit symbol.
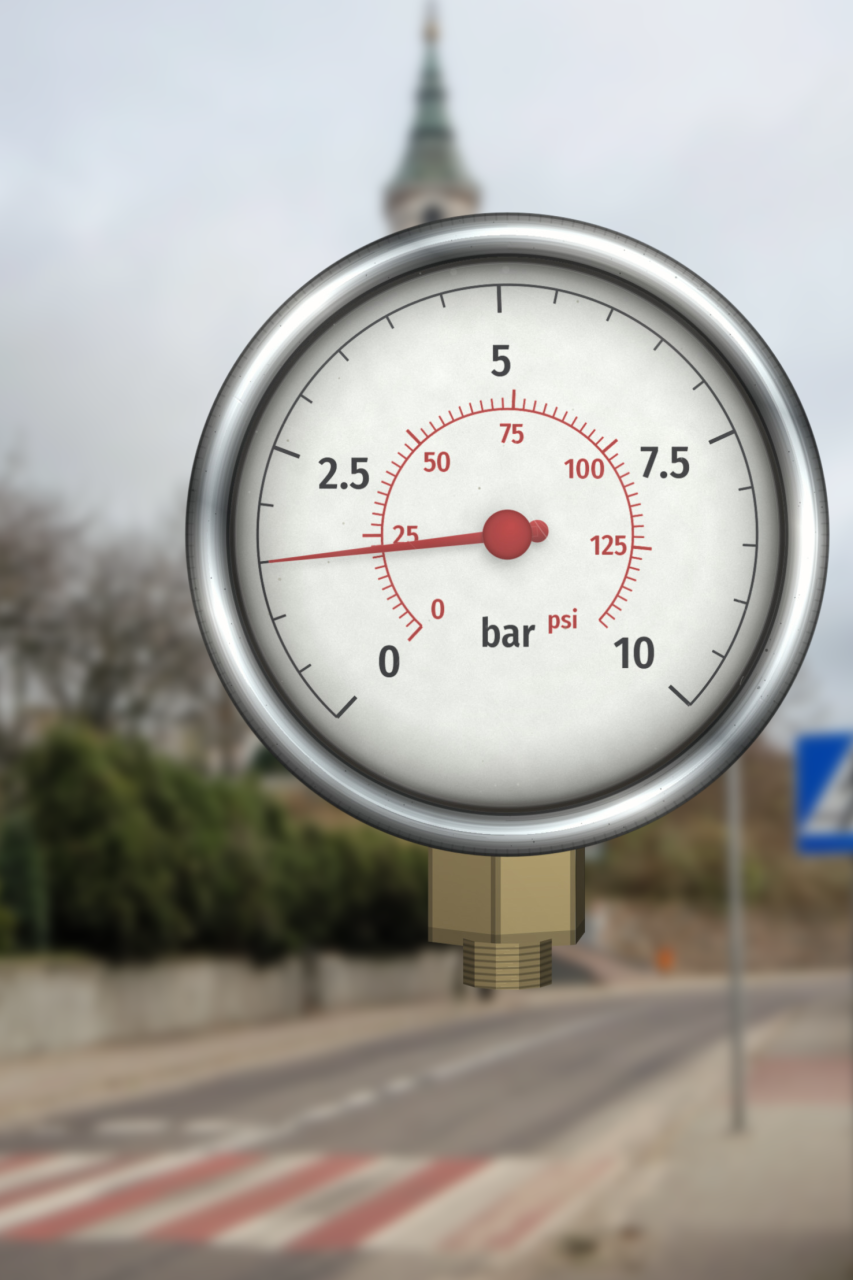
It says 1.5 bar
